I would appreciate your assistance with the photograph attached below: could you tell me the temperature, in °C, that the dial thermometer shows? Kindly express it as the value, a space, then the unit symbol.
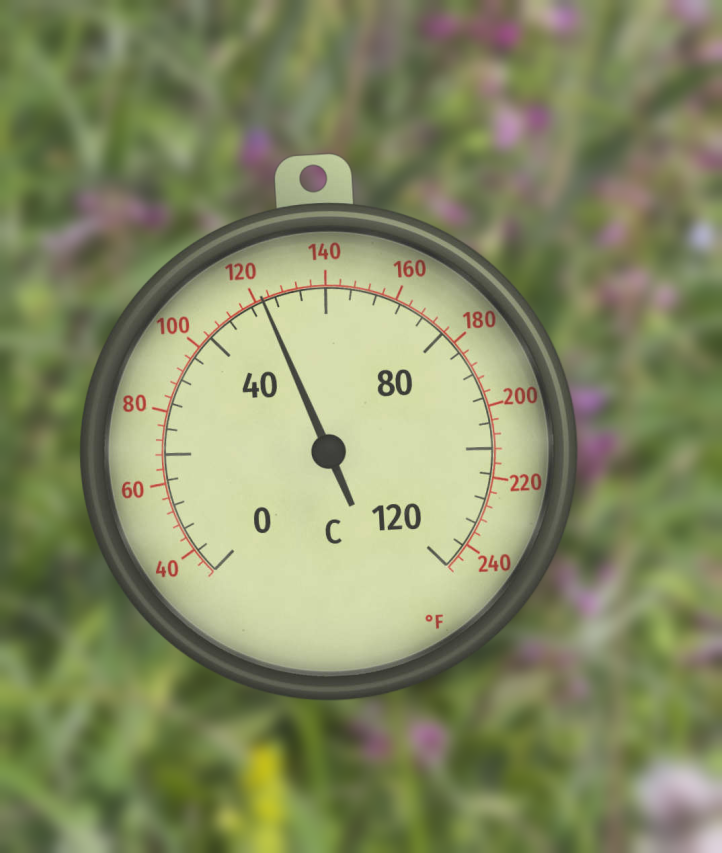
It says 50 °C
